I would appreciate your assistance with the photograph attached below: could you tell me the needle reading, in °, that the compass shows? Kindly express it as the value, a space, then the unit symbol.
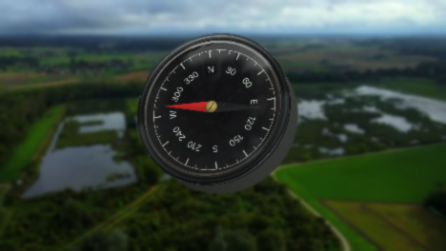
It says 280 °
